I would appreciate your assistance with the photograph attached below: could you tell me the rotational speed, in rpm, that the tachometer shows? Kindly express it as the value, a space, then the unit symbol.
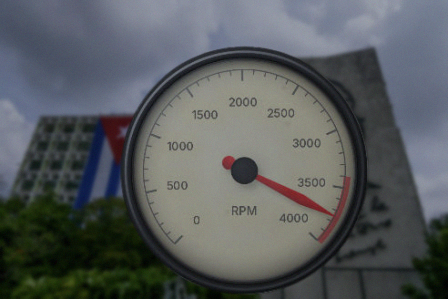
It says 3750 rpm
